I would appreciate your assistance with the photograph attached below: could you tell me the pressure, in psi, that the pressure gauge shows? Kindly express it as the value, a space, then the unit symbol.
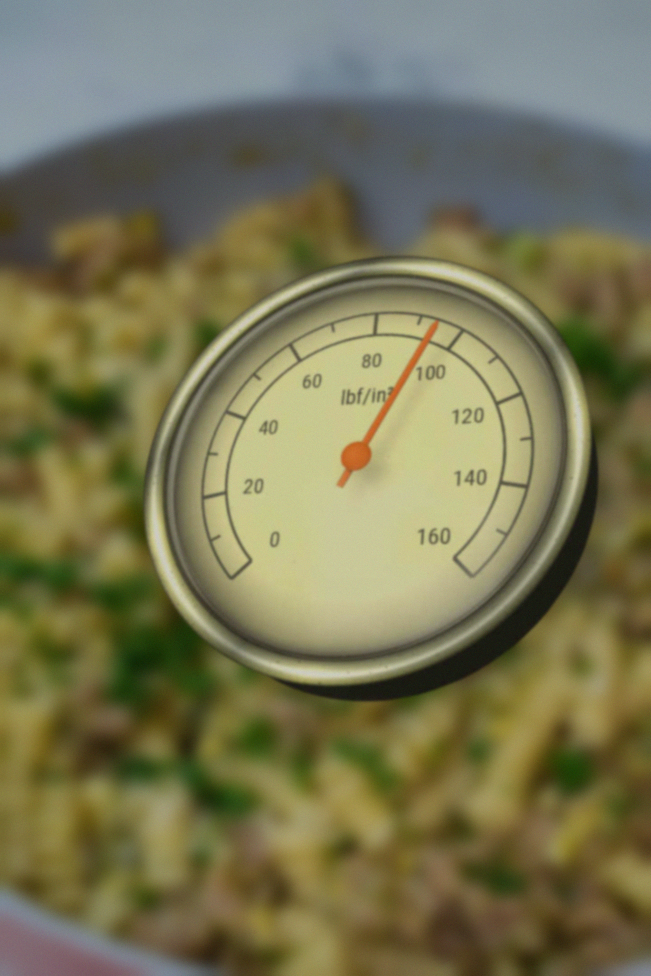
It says 95 psi
